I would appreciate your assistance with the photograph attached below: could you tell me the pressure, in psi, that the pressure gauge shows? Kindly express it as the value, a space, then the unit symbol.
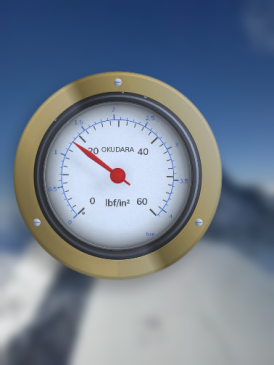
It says 18 psi
